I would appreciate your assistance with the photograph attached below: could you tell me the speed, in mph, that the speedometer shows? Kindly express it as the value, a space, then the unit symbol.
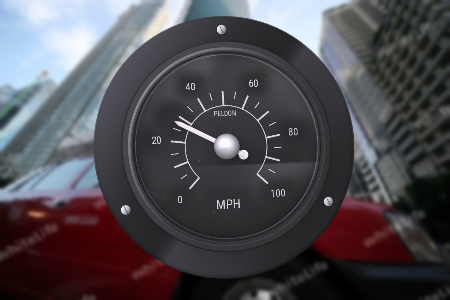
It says 27.5 mph
